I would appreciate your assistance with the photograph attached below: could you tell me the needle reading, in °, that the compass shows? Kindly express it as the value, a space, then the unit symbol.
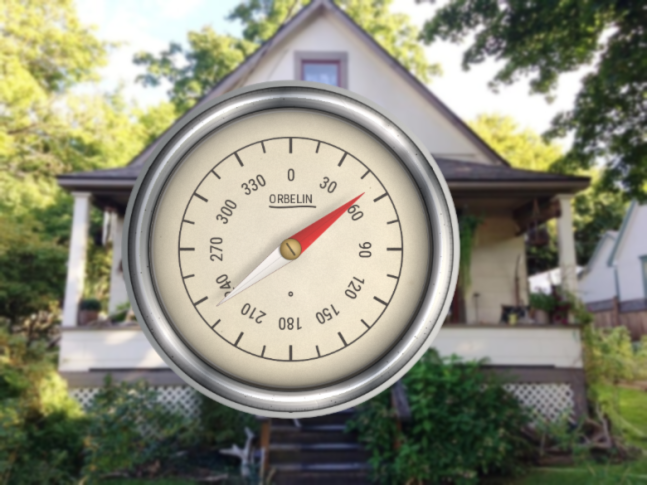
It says 52.5 °
